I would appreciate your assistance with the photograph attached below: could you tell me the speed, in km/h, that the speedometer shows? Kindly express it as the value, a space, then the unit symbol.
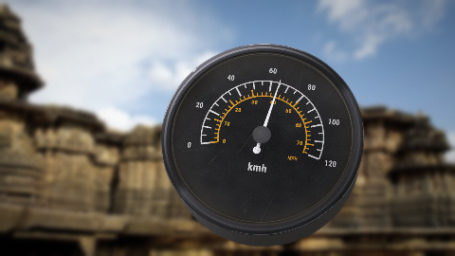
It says 65 km/h
